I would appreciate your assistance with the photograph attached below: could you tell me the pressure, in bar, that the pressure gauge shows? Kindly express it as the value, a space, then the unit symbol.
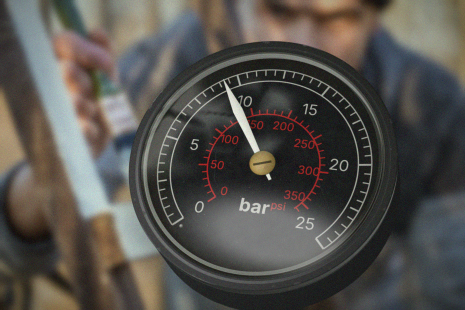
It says 9.25 bar
